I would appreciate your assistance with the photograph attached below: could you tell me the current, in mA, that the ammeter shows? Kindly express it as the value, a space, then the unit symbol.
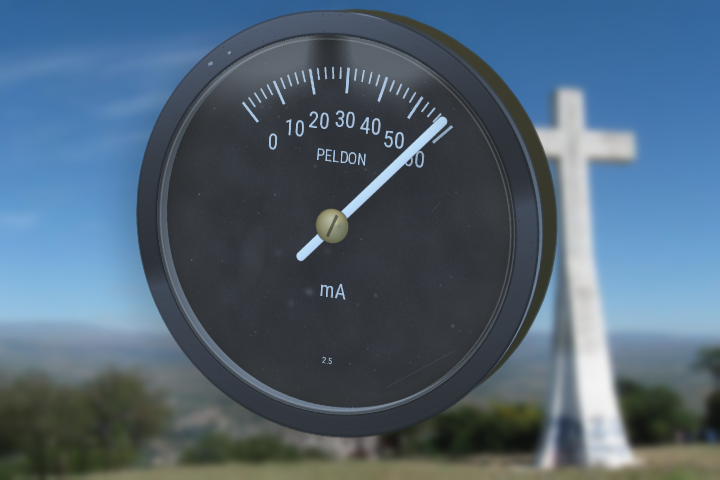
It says 58 mA
